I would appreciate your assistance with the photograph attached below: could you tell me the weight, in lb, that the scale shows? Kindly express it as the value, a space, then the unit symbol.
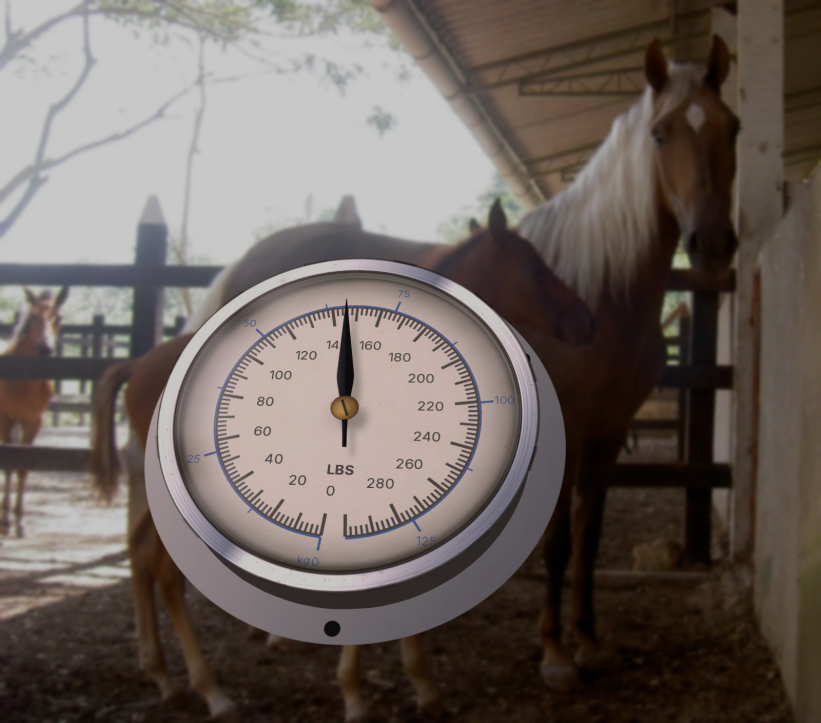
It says 146 lb
